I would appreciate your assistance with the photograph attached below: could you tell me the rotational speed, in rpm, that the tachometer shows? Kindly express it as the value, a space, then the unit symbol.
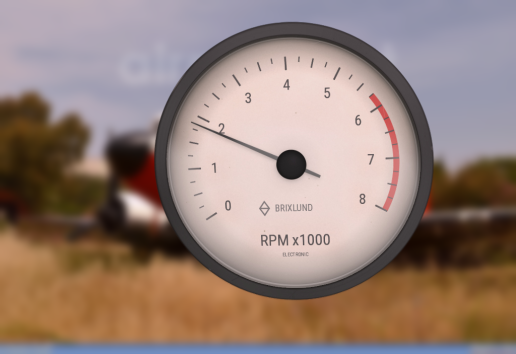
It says 1875 rpm
